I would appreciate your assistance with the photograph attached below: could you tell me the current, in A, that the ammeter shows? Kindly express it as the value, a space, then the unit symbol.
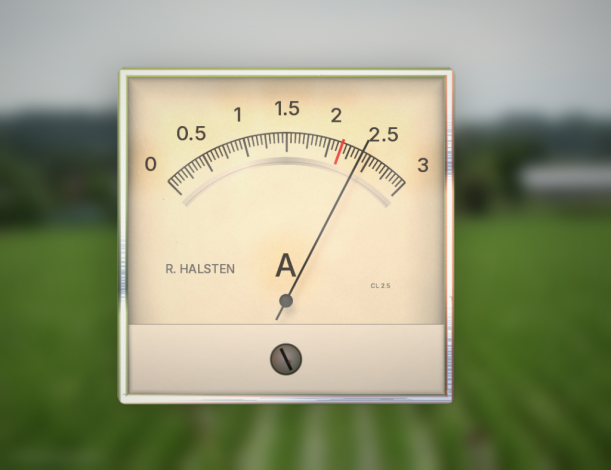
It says 2.4 A
